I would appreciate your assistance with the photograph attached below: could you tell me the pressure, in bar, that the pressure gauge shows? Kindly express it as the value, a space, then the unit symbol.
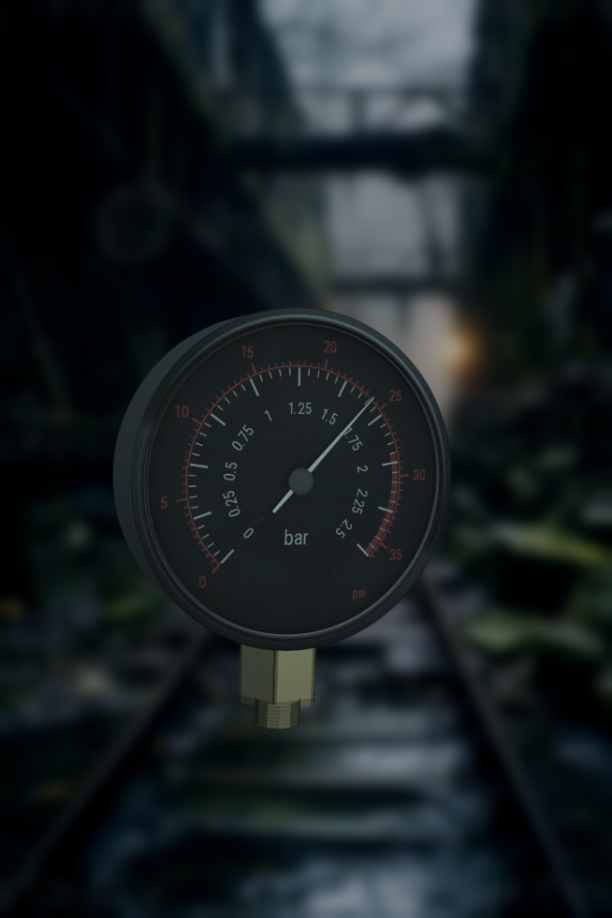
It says 1.65 bar
